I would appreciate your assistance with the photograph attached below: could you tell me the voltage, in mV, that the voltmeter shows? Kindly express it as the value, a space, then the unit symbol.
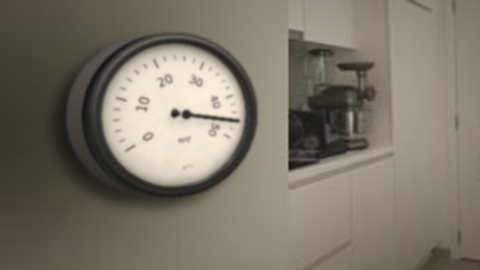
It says 46 mV
